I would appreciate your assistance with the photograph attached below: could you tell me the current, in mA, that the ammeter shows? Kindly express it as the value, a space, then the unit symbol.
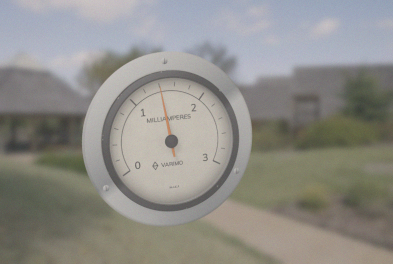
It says 1.4 mA
